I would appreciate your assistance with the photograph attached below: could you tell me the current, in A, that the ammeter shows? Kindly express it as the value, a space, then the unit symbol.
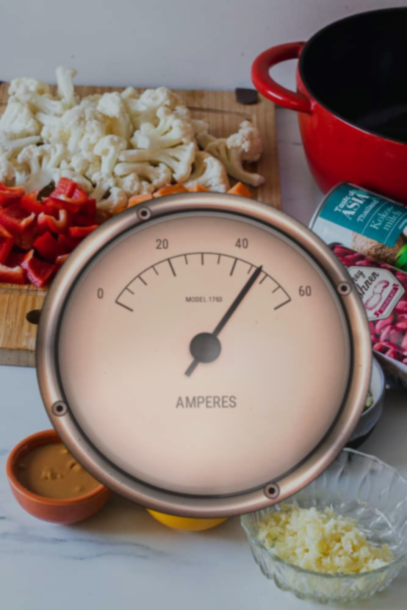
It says 47.5 A
